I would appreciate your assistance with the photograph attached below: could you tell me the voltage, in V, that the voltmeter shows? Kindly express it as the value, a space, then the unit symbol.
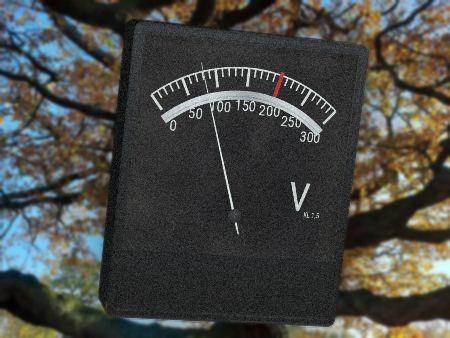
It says 80 V
